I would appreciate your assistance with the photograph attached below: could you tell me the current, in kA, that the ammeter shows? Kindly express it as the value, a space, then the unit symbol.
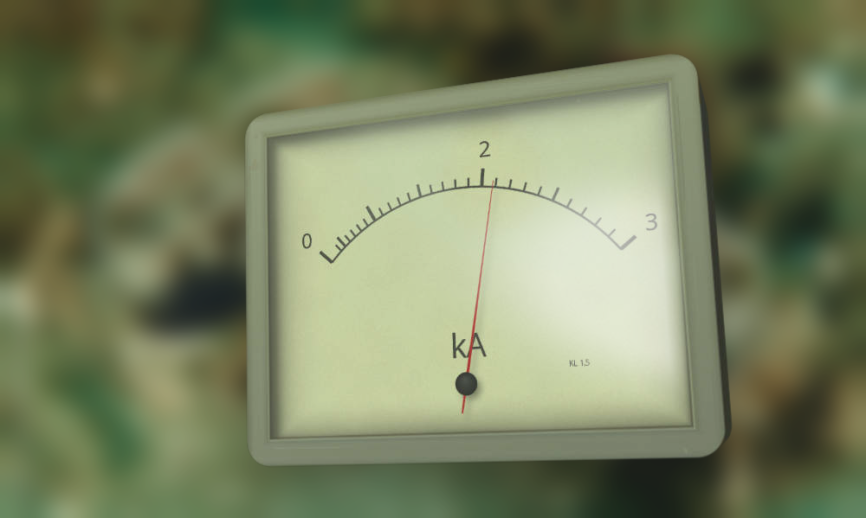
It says 2.1 kA
